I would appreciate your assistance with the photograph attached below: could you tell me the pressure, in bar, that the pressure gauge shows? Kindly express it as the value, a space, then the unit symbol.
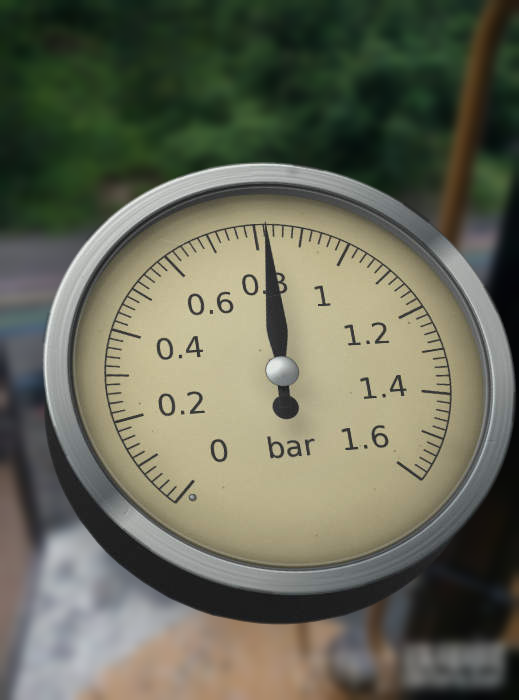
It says 0.82 bar
